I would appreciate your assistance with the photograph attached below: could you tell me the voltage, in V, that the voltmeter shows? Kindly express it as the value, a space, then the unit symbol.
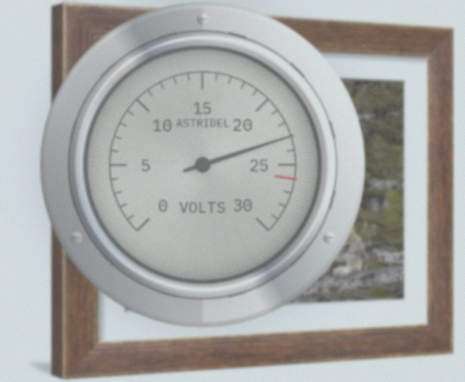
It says 23 V
